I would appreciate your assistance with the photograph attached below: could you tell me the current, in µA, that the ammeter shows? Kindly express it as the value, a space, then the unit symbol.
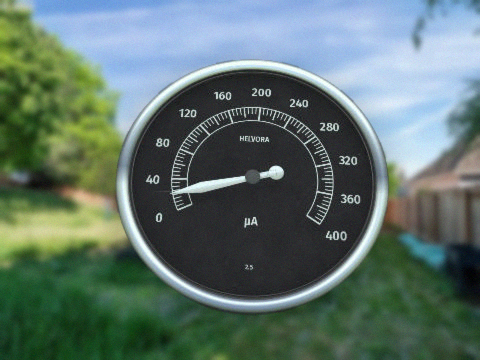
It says 20 µA
